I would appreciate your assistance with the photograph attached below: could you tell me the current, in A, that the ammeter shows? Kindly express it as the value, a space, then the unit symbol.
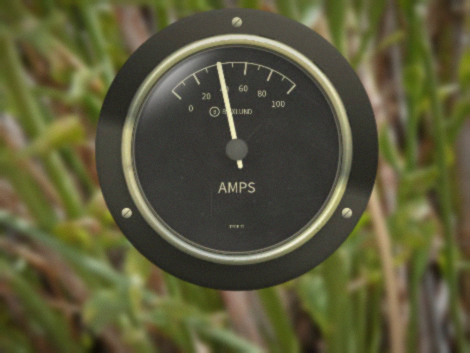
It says 40 A
